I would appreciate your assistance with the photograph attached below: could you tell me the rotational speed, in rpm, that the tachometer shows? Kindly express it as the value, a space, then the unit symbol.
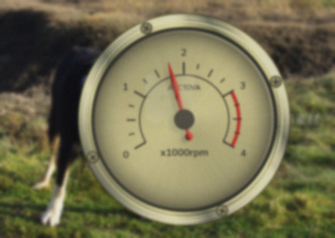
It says 1750 rpm
